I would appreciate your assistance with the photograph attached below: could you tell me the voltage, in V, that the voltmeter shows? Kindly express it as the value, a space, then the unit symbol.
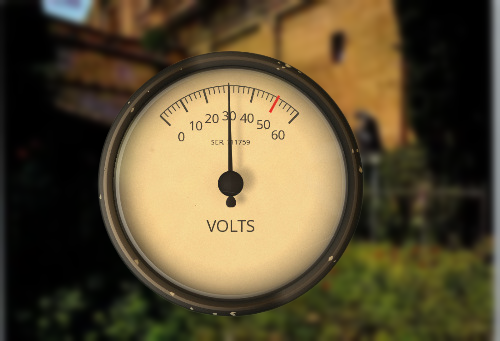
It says 30 V
